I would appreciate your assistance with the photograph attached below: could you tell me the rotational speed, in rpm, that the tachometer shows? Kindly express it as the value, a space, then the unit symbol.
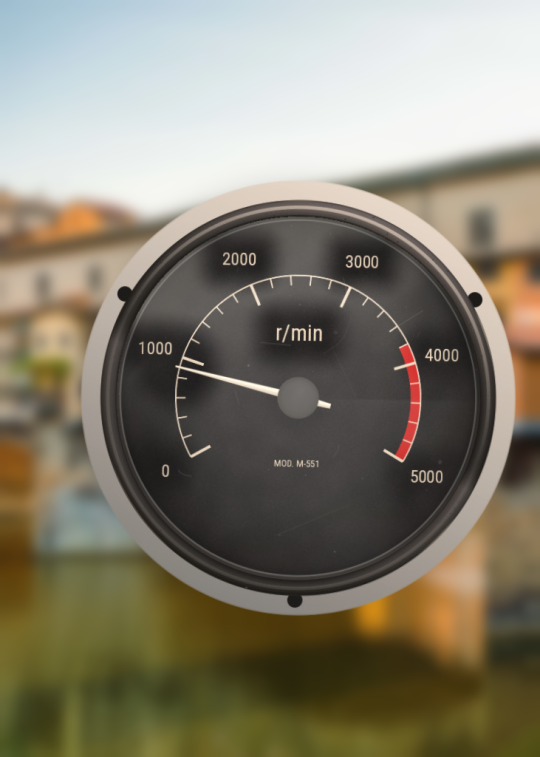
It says 900 rpm
